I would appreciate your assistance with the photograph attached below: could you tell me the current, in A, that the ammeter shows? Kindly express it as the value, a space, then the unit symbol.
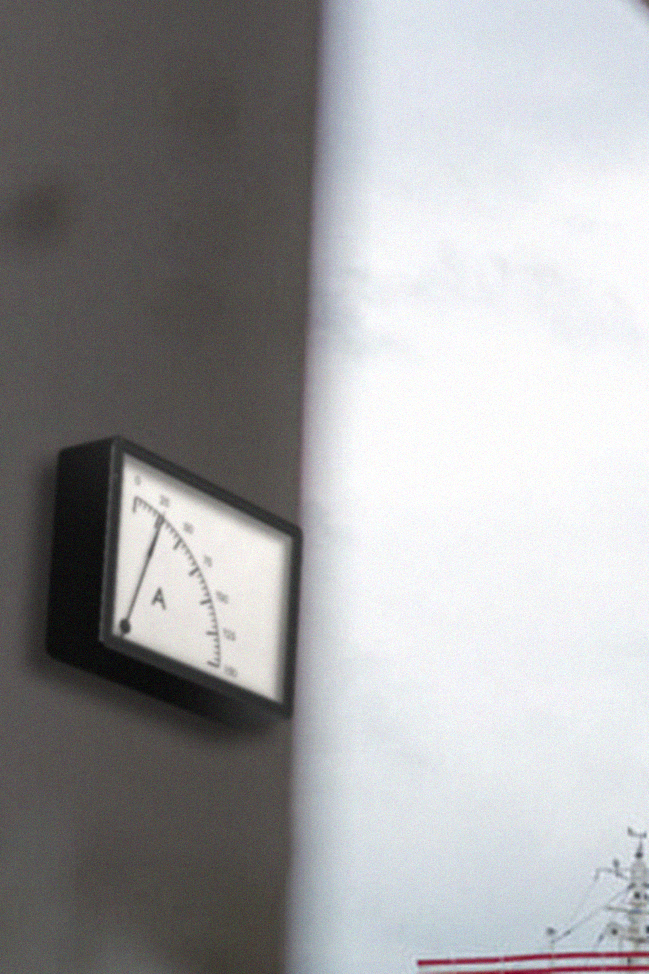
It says 25 A
